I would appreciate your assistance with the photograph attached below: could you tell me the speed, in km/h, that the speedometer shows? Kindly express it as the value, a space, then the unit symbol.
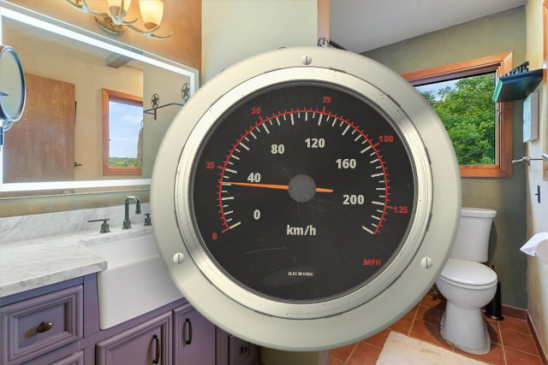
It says 30 km/h
